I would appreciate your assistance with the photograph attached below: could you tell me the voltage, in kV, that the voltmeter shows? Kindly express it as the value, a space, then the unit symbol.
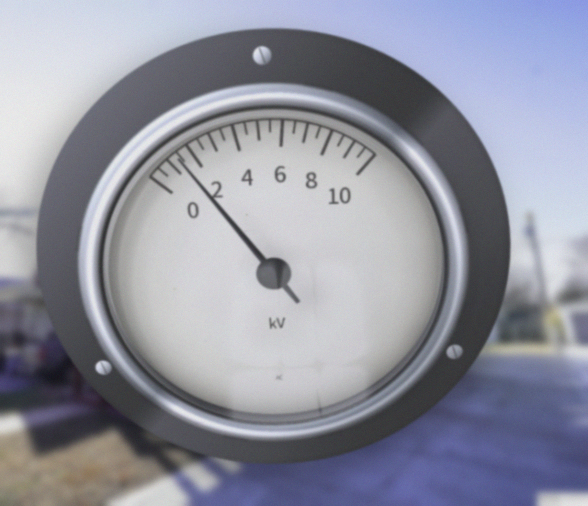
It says 1.5 kV
